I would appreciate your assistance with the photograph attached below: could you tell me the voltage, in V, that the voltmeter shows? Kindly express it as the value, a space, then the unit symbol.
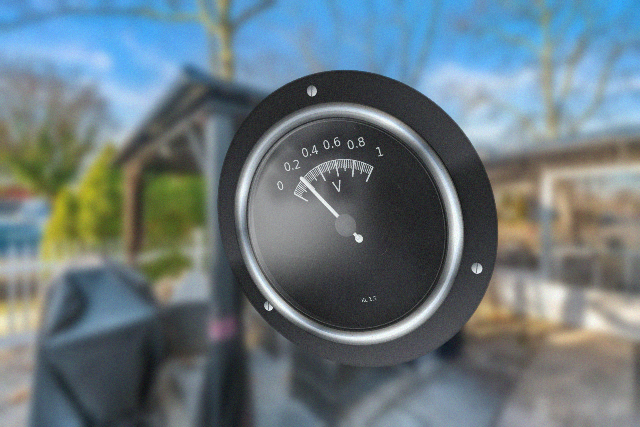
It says 0.2 V
